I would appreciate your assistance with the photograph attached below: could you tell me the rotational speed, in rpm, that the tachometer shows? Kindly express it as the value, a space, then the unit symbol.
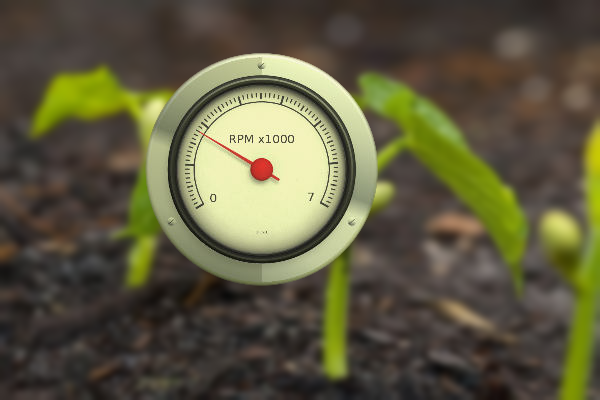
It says 1800 rpm
